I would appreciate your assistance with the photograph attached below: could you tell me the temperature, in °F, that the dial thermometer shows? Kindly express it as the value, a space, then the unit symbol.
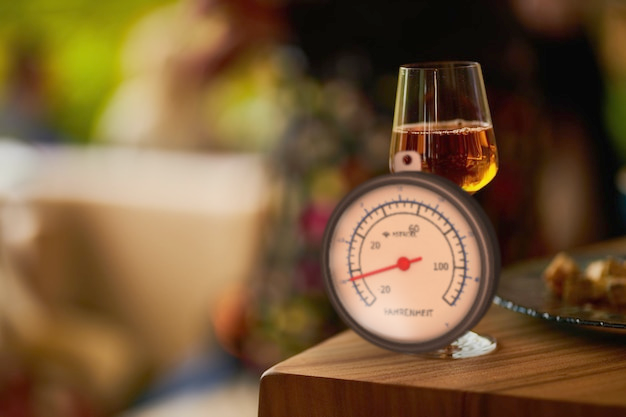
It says -4 °F
